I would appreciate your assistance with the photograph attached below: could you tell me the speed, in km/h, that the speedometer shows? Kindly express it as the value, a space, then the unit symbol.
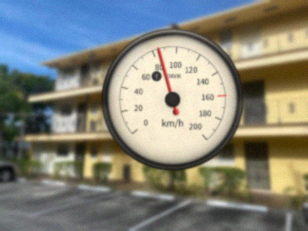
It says 85 km/h
